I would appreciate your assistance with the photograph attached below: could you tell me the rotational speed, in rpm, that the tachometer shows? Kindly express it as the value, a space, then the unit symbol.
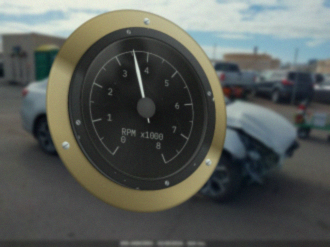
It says 3500 rpm
